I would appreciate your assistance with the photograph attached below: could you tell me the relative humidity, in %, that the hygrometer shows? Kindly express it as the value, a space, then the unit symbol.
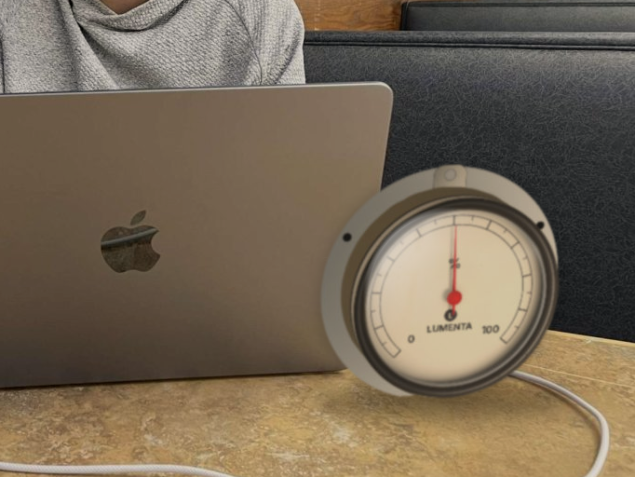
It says 50 %
